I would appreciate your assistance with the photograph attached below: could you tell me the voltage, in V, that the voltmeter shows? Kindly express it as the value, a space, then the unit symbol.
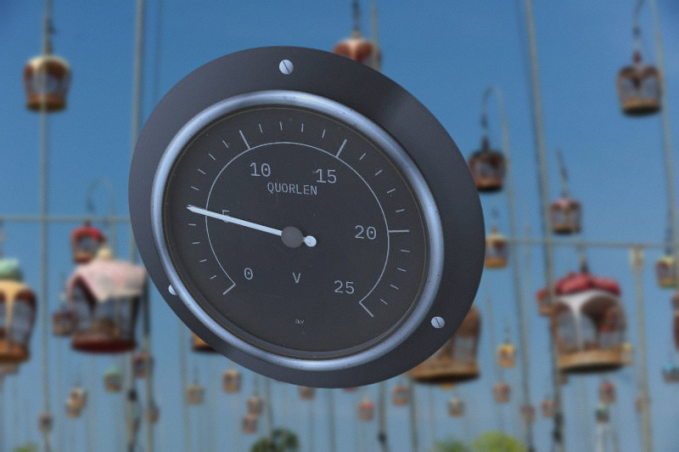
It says 5 V
